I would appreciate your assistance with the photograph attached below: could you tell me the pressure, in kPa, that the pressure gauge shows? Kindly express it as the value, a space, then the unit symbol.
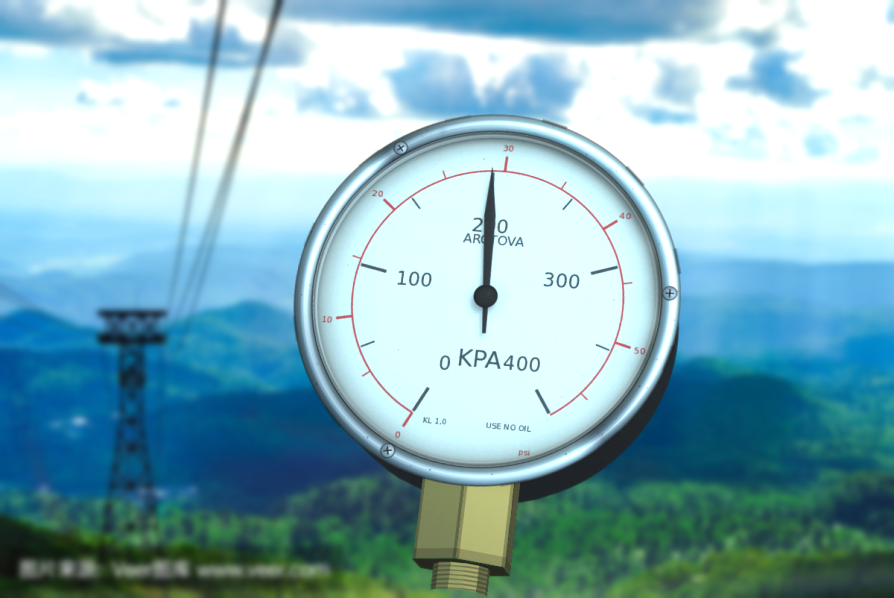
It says 200 kPa
